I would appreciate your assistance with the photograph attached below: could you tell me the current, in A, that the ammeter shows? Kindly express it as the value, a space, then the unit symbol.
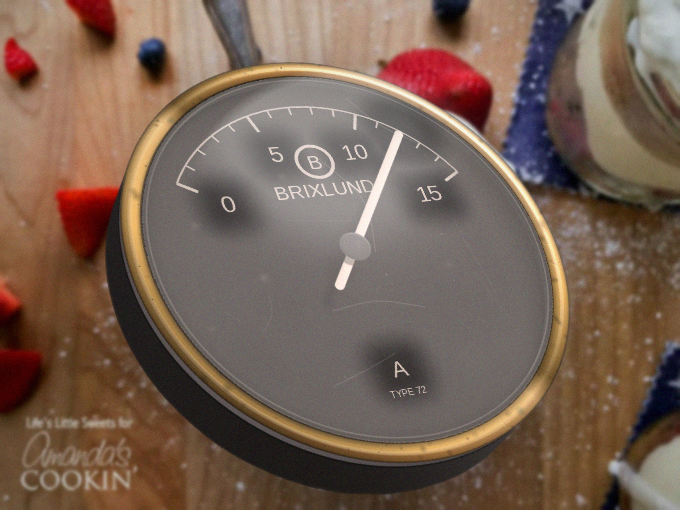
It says 12 A
